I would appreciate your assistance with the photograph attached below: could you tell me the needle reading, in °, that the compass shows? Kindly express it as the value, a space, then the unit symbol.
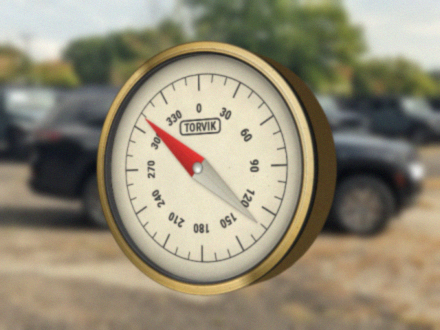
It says 310 °
